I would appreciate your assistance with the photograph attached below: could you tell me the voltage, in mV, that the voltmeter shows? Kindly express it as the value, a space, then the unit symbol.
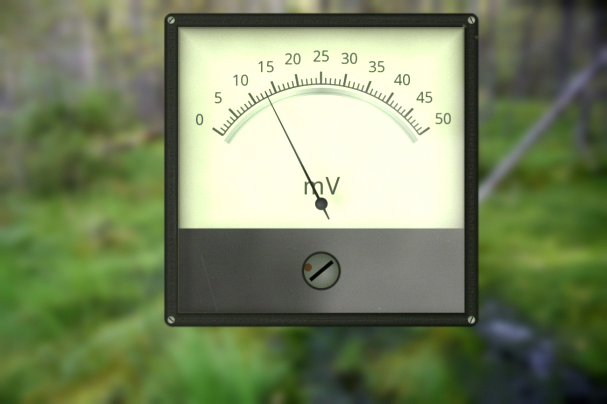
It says 13 mV
